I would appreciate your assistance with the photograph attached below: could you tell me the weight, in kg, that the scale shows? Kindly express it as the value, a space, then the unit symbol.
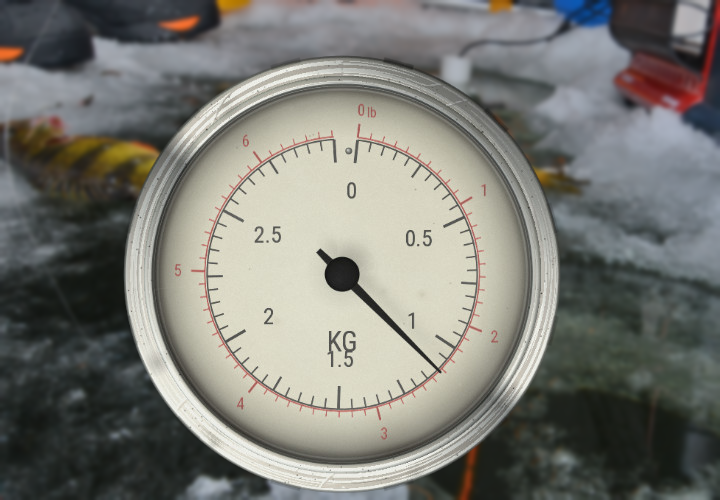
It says 1.1 kg
